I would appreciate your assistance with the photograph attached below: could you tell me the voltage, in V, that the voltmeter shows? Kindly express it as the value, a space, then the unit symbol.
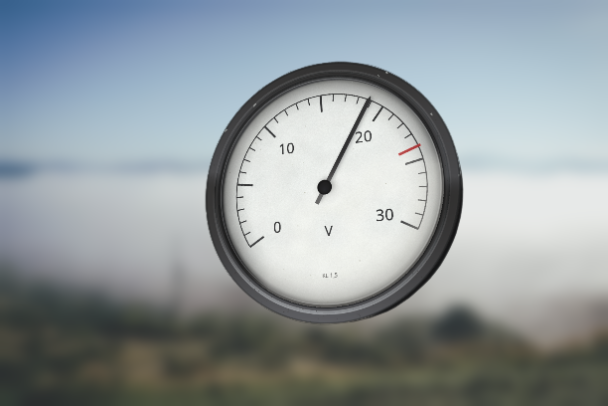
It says 19 V
